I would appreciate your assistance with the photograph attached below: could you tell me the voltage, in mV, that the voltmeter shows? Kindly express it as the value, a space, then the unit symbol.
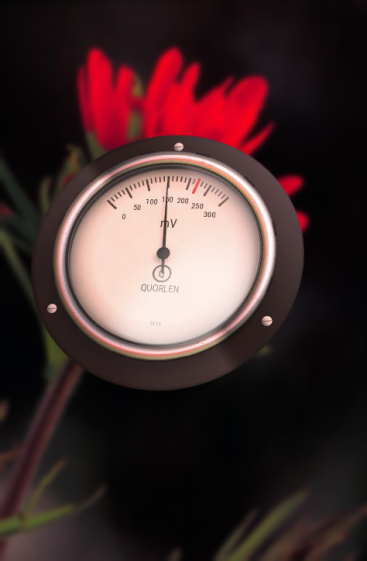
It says 150 mV
